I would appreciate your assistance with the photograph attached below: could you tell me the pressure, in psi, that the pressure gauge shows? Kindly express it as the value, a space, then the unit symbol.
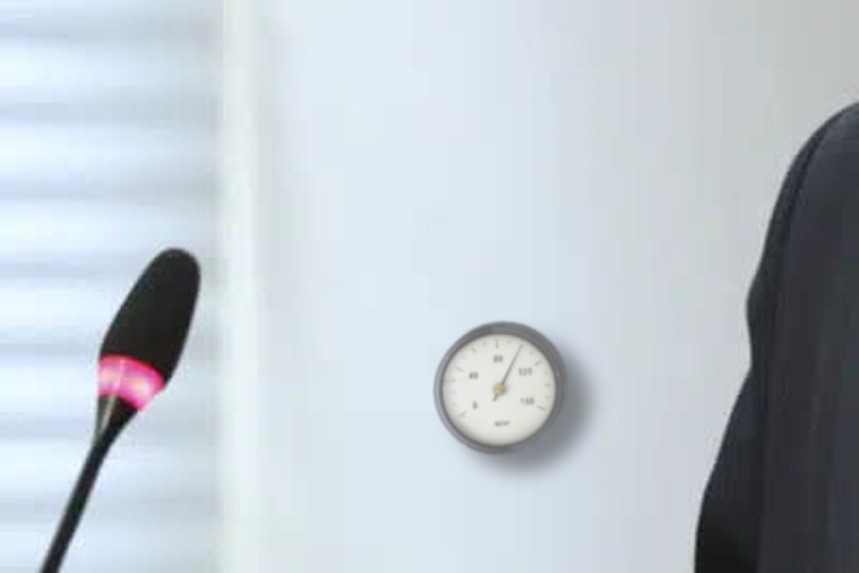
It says 100 psi
